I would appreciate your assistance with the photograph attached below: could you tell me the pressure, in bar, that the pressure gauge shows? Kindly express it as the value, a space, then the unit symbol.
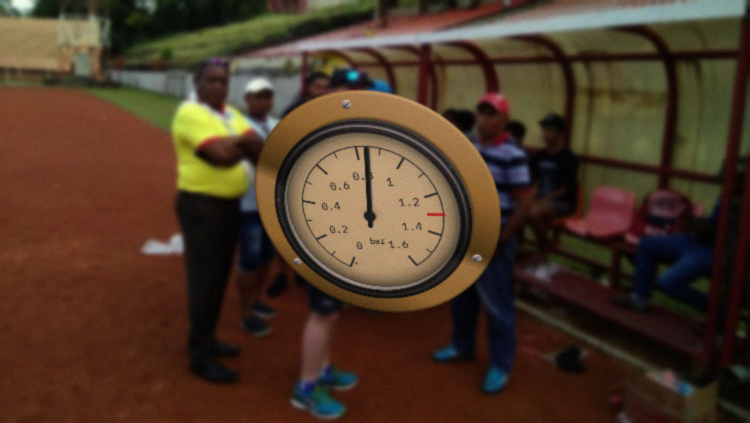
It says 0.85 bar
